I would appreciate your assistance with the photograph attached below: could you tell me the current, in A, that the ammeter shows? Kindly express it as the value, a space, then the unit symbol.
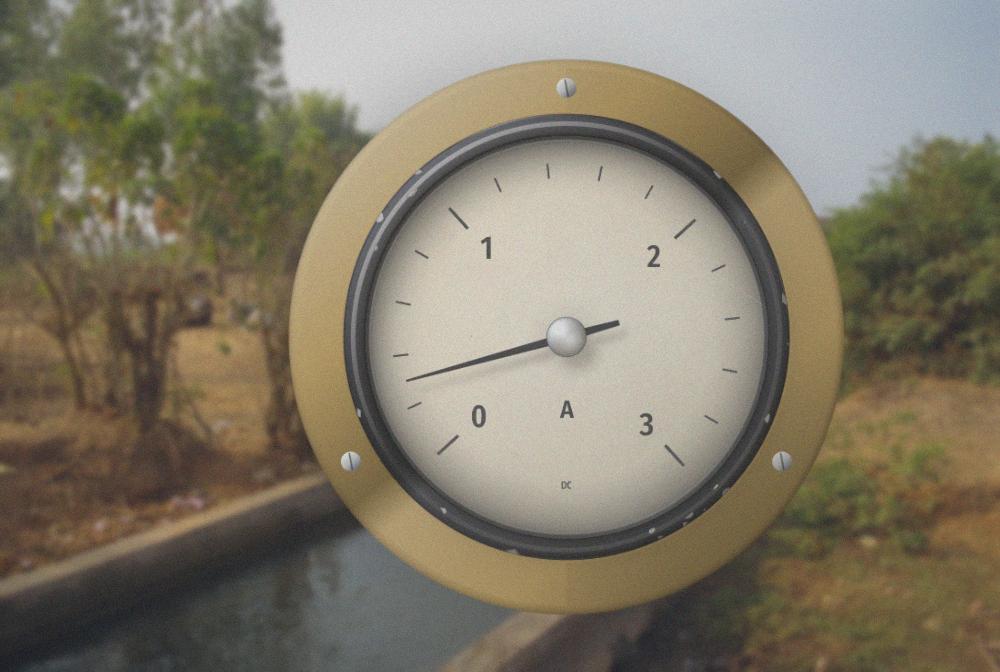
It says 0.3 A
